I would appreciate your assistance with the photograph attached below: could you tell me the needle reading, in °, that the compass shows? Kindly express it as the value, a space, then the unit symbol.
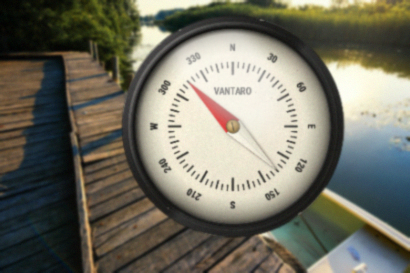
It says 315 °
